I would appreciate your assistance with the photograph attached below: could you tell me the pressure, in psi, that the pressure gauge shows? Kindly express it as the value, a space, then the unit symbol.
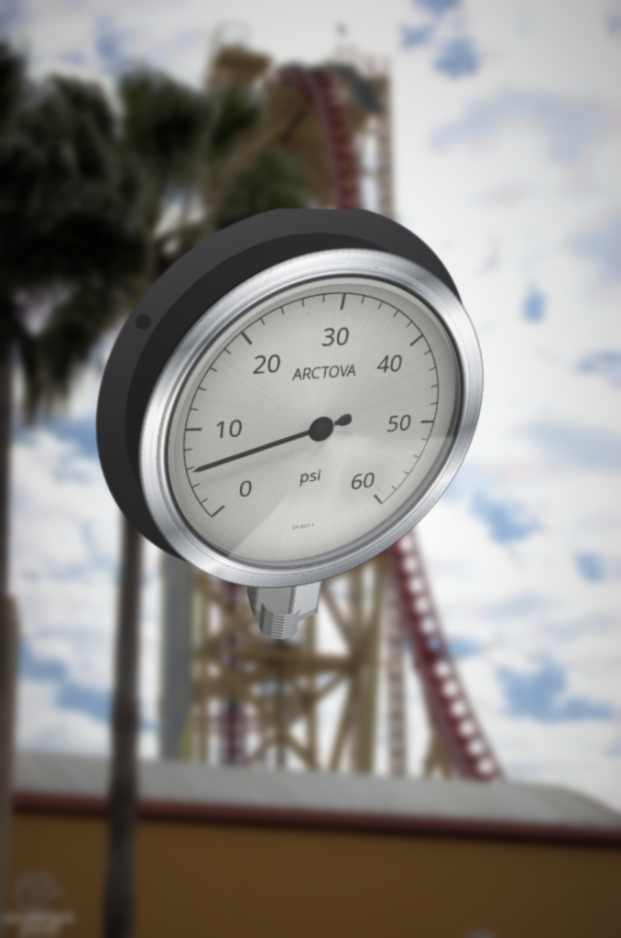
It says 6 psi
